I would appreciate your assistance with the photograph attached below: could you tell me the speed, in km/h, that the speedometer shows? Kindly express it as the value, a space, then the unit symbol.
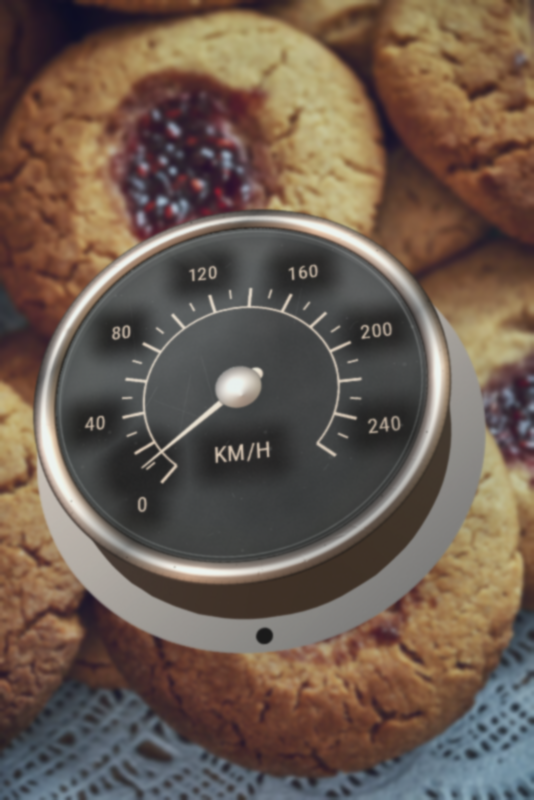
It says 10 km/h
